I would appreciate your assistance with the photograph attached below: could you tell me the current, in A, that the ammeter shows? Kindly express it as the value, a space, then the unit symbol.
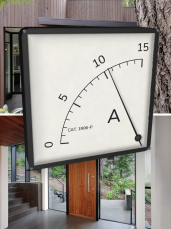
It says 10.5 A
